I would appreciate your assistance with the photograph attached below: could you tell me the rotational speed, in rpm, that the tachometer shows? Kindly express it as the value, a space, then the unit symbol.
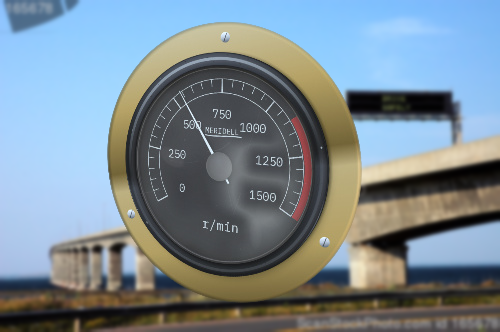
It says 550 rpm
